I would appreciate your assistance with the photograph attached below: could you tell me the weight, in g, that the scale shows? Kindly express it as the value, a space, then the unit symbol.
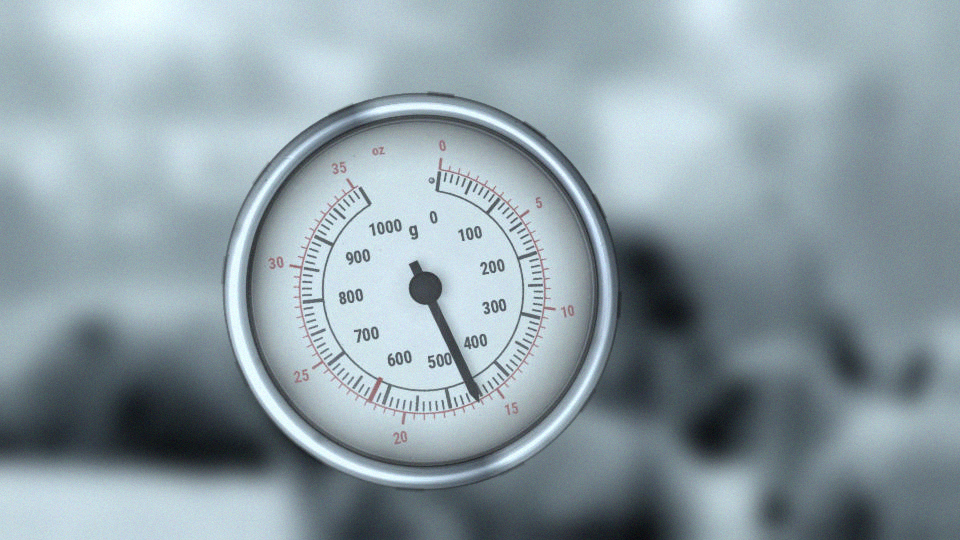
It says 460 g
